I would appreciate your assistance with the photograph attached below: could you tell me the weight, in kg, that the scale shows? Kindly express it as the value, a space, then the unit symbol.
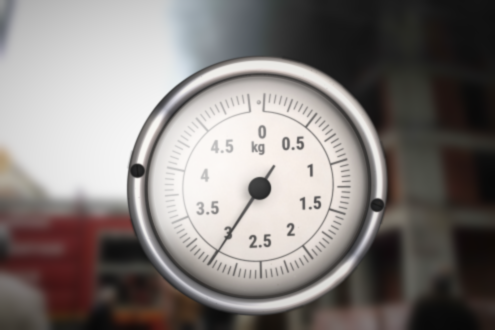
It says 3 kg
